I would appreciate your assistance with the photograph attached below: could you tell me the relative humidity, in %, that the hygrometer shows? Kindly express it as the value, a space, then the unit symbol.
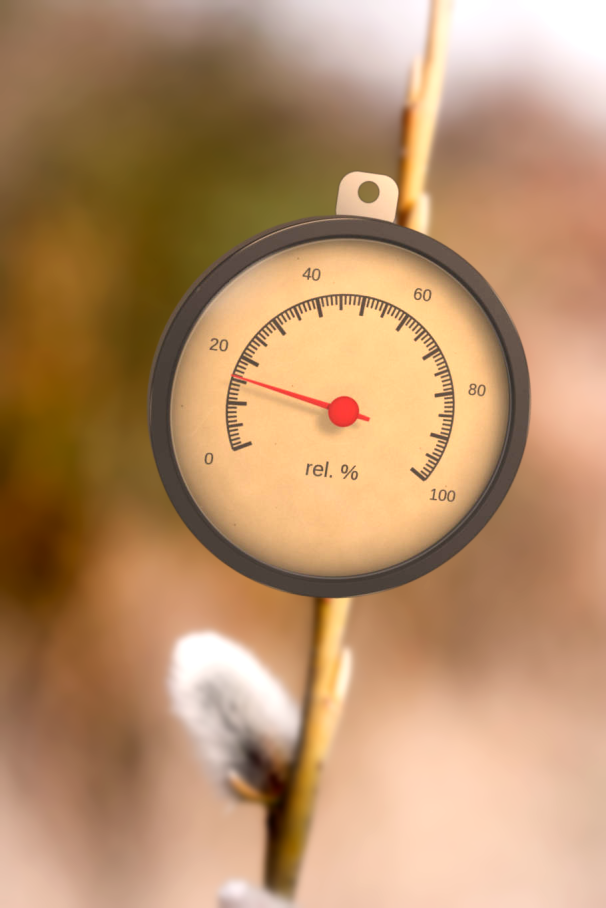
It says 16 %
